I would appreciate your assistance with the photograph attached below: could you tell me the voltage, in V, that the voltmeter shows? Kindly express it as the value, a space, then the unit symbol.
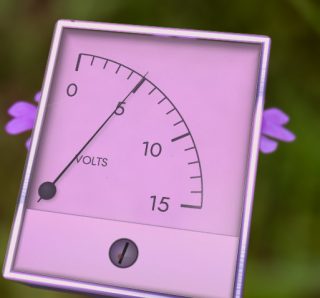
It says 5 V
